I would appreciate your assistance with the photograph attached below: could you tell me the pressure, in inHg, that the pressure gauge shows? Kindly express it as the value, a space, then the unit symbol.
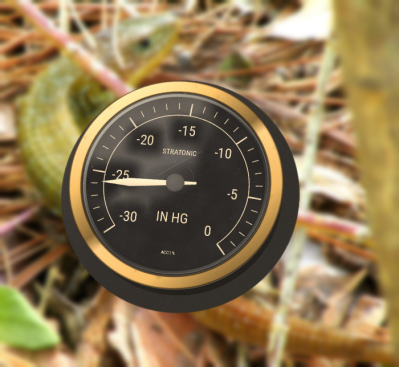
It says -26 inHg
